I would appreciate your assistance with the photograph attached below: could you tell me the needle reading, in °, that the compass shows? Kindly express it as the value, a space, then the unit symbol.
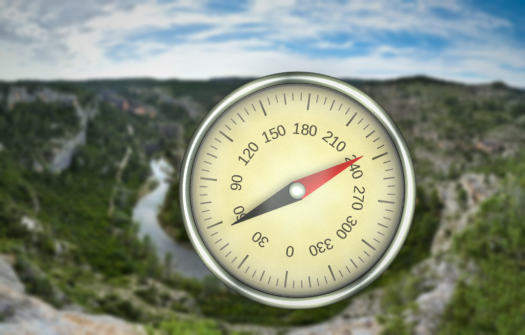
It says 235 °
